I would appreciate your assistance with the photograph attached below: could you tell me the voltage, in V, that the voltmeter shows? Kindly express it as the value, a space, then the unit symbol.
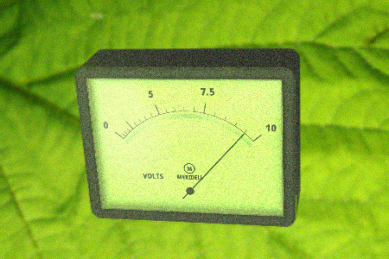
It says 9.5 V
